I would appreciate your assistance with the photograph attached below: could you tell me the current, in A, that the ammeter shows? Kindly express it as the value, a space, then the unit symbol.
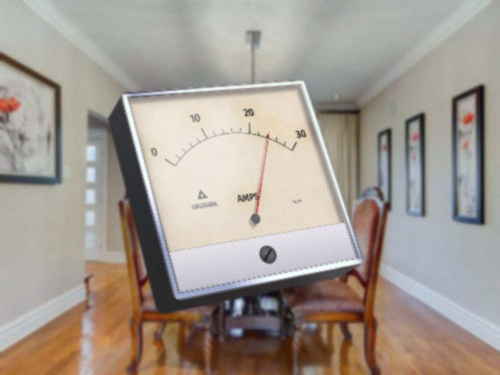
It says 24 A
